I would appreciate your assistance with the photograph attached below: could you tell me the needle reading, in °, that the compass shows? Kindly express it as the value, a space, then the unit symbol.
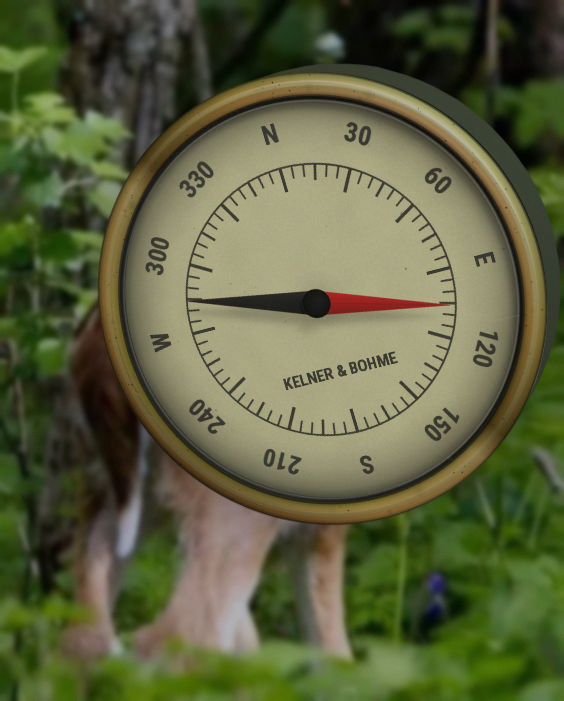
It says 105 °
